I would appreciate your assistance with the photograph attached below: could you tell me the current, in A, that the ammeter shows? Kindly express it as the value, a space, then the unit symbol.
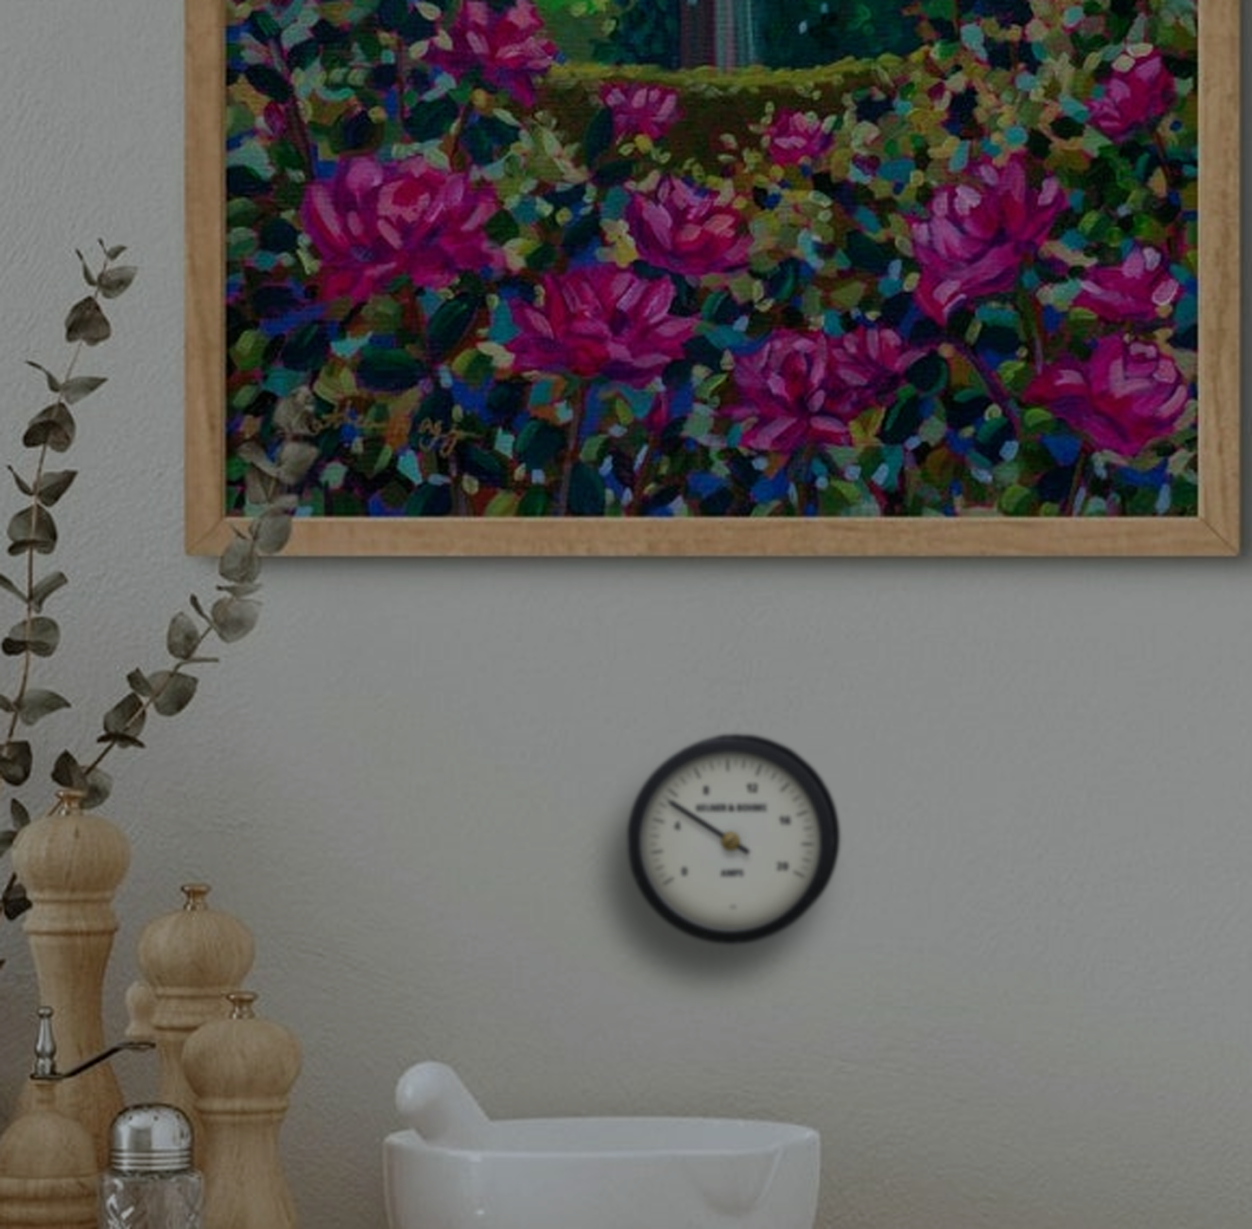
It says 5.5 A
